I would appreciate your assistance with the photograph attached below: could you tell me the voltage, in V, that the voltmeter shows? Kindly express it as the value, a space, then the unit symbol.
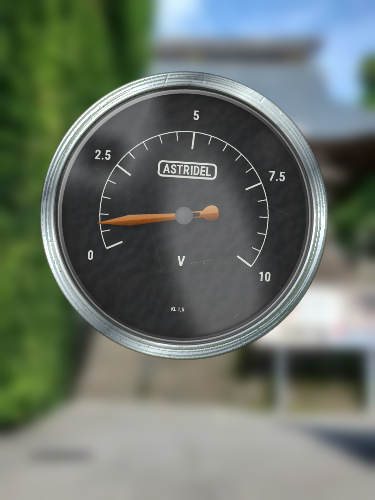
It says 0.75 V
